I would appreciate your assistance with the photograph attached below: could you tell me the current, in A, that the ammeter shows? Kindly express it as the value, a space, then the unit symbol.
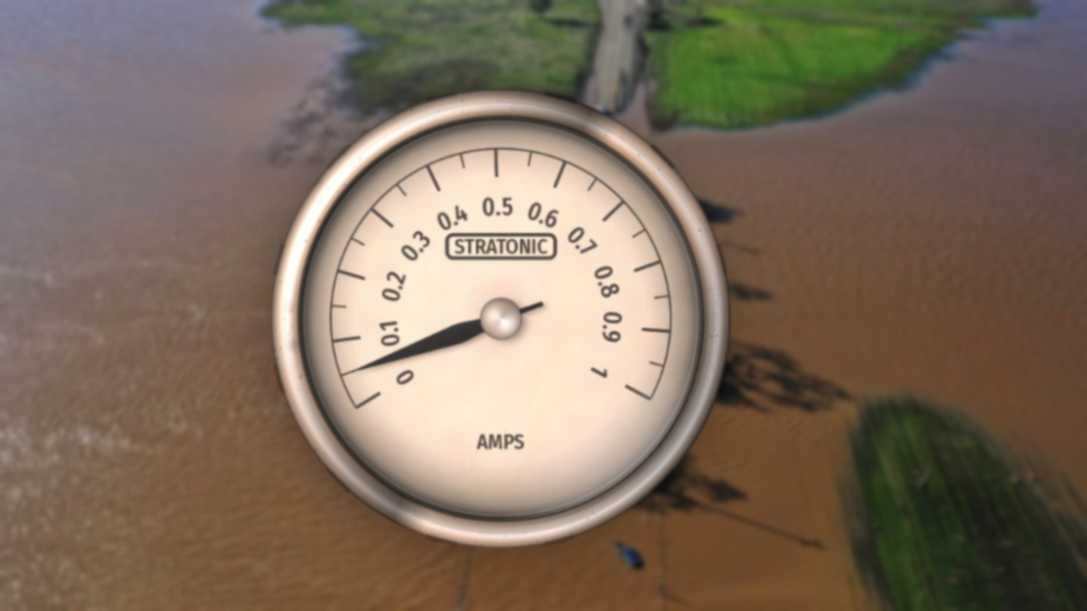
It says 0.05 A
